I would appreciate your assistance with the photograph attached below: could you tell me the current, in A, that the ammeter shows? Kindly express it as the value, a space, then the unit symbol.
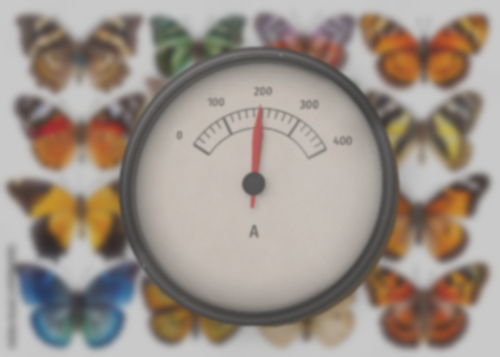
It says 200 A
